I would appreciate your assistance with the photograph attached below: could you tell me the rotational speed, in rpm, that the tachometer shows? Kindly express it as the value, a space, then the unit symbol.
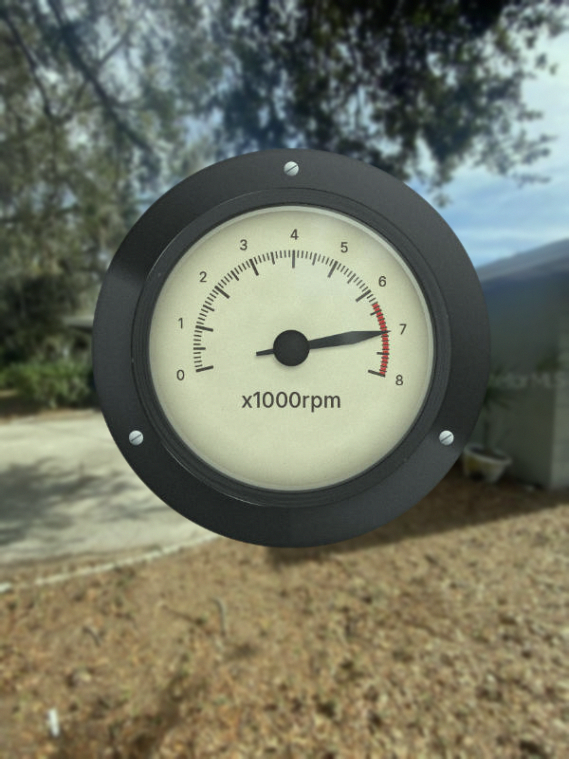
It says 7000 rpm
